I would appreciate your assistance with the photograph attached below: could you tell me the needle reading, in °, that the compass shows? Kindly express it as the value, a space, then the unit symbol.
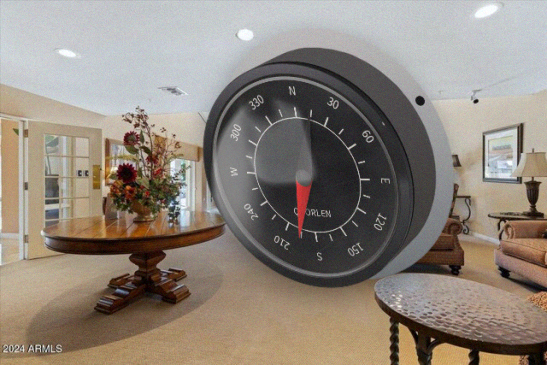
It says 195 °
